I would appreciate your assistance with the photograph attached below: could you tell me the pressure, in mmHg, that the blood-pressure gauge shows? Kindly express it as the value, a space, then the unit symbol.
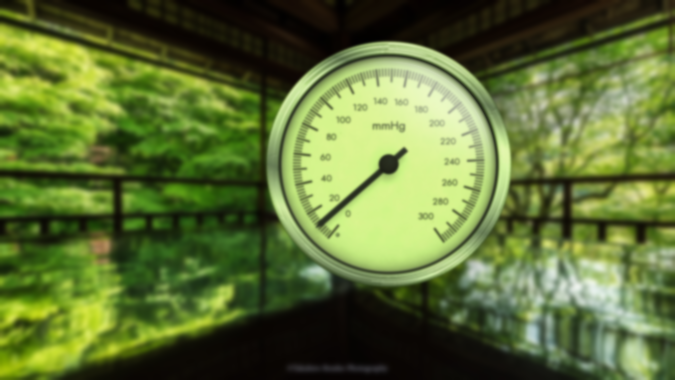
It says 10 mmHg
